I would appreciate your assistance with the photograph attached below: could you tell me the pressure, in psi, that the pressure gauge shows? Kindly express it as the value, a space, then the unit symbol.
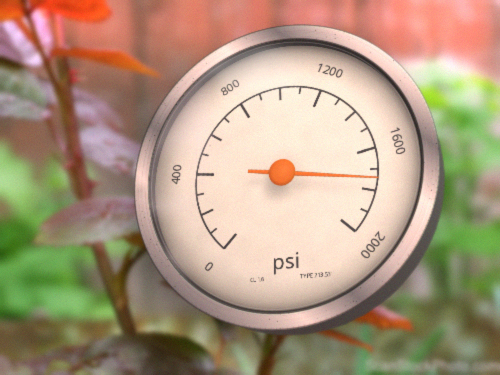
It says 1750 psi
